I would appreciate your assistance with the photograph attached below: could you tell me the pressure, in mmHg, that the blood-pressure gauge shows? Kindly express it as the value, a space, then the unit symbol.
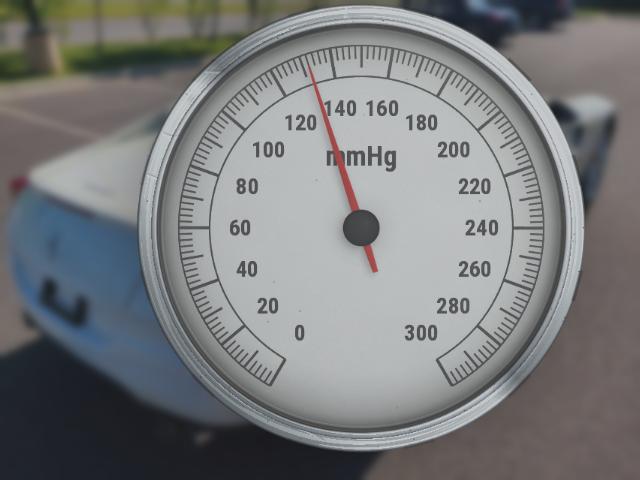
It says 132 mmHg
